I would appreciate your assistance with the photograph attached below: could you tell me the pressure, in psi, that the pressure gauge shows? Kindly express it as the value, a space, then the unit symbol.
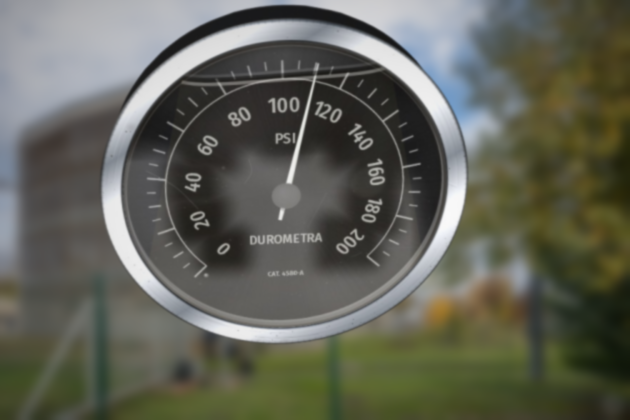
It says 110 psi
